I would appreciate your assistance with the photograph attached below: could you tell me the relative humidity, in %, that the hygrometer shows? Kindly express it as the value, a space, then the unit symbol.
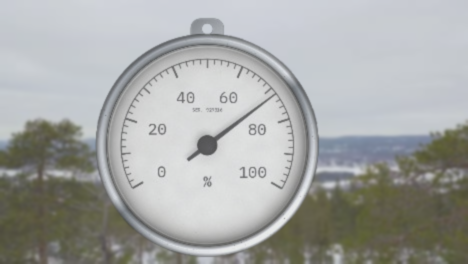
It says 72 %
